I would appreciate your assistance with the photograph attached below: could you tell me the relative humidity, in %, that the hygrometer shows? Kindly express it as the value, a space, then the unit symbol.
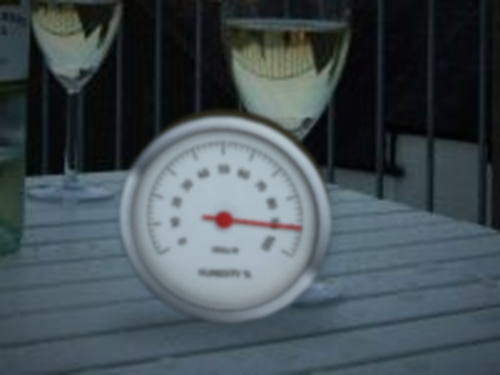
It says 90 %
